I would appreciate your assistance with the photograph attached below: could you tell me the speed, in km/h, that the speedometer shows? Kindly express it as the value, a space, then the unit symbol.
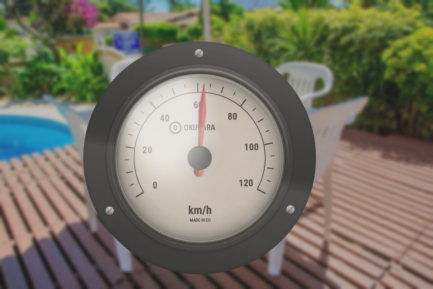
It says 62.5 km/h
